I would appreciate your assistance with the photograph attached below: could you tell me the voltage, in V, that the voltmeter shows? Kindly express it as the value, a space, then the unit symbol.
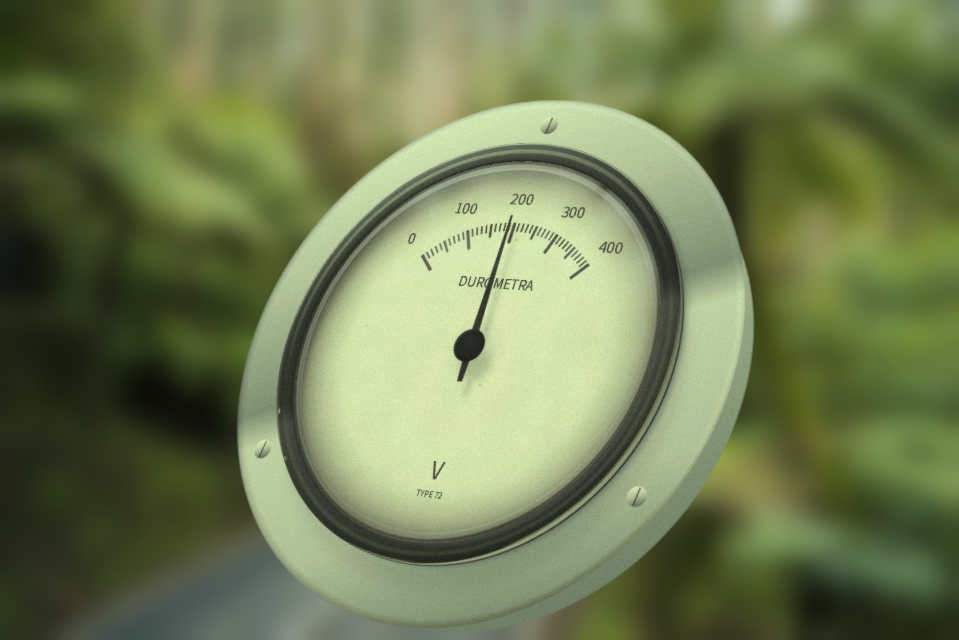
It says 200 V
